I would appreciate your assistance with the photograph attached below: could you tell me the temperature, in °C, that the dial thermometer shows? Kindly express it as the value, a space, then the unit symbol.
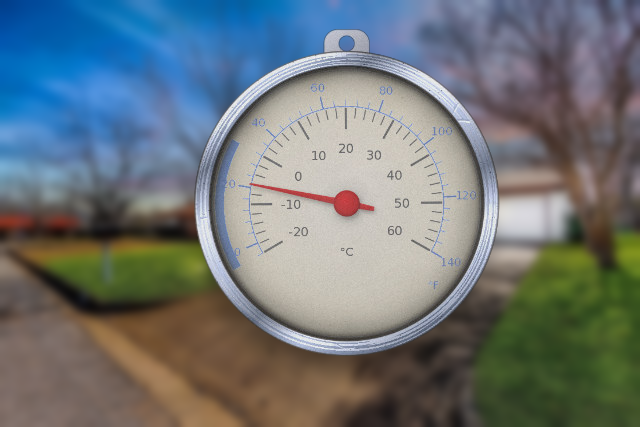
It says -6 °C
